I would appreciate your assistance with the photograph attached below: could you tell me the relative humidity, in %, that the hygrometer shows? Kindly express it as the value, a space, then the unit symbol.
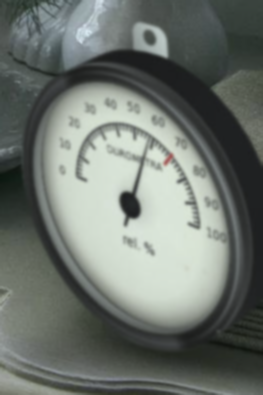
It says 60 %
